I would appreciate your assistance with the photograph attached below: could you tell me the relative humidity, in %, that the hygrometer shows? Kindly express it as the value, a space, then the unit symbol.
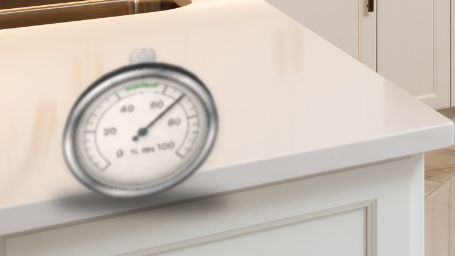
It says 68 %
